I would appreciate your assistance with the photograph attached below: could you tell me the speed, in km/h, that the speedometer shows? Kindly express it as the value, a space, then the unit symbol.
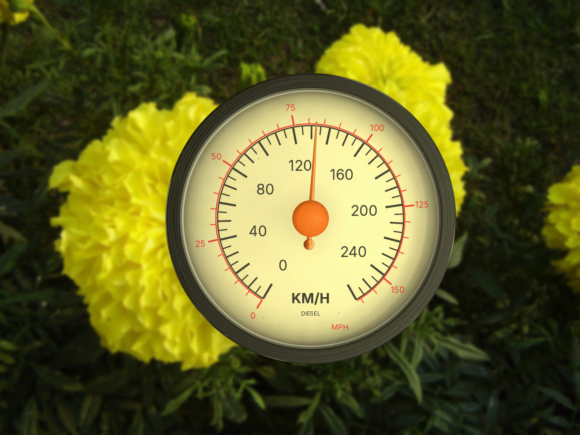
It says 132.5 km/h
